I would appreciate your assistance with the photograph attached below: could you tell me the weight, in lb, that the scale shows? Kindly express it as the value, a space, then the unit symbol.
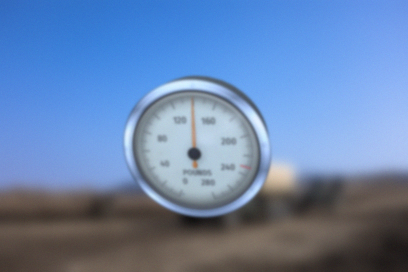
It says 140 lb
